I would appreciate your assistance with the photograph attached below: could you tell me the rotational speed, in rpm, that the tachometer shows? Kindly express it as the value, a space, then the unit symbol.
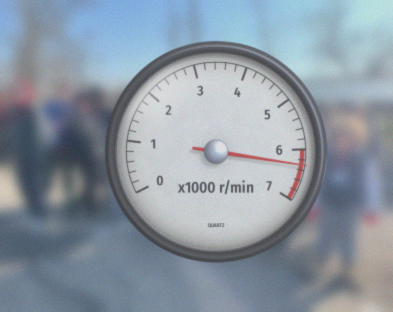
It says 6300 rpm
